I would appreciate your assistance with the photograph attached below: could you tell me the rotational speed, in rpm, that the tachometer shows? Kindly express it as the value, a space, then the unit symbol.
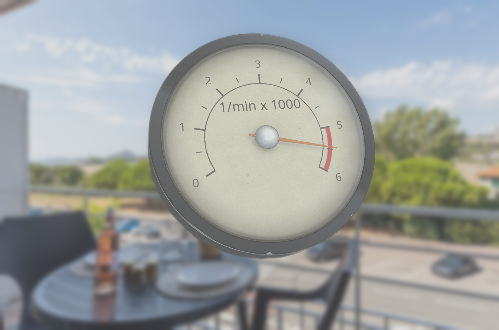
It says 5500 rpm
